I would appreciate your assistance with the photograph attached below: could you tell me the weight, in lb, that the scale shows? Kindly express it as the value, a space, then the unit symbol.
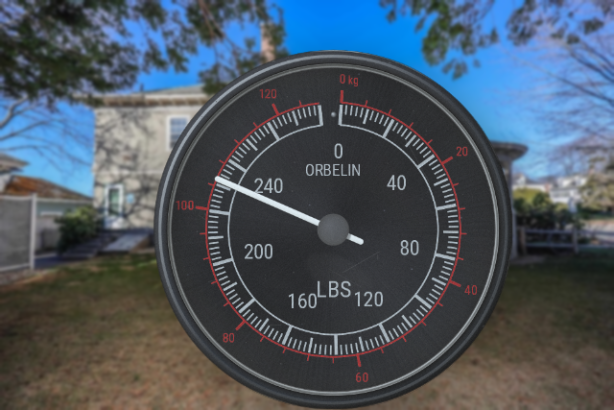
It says 232 lb
